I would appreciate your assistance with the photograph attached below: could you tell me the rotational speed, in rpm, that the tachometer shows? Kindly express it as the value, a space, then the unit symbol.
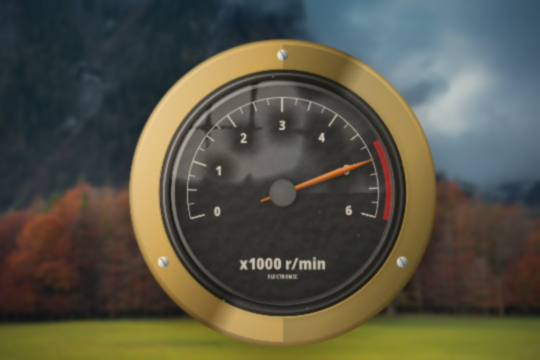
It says 5000 rpm
